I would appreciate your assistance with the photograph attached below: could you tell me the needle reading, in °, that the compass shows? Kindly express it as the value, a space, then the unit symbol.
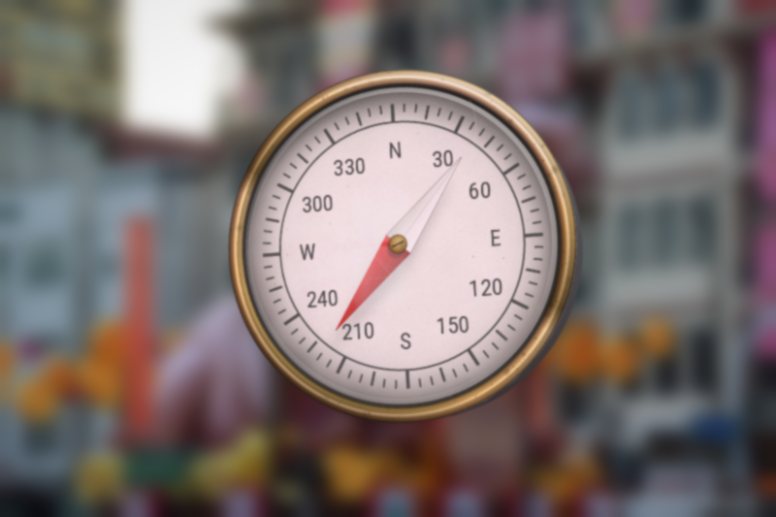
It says 220 °
